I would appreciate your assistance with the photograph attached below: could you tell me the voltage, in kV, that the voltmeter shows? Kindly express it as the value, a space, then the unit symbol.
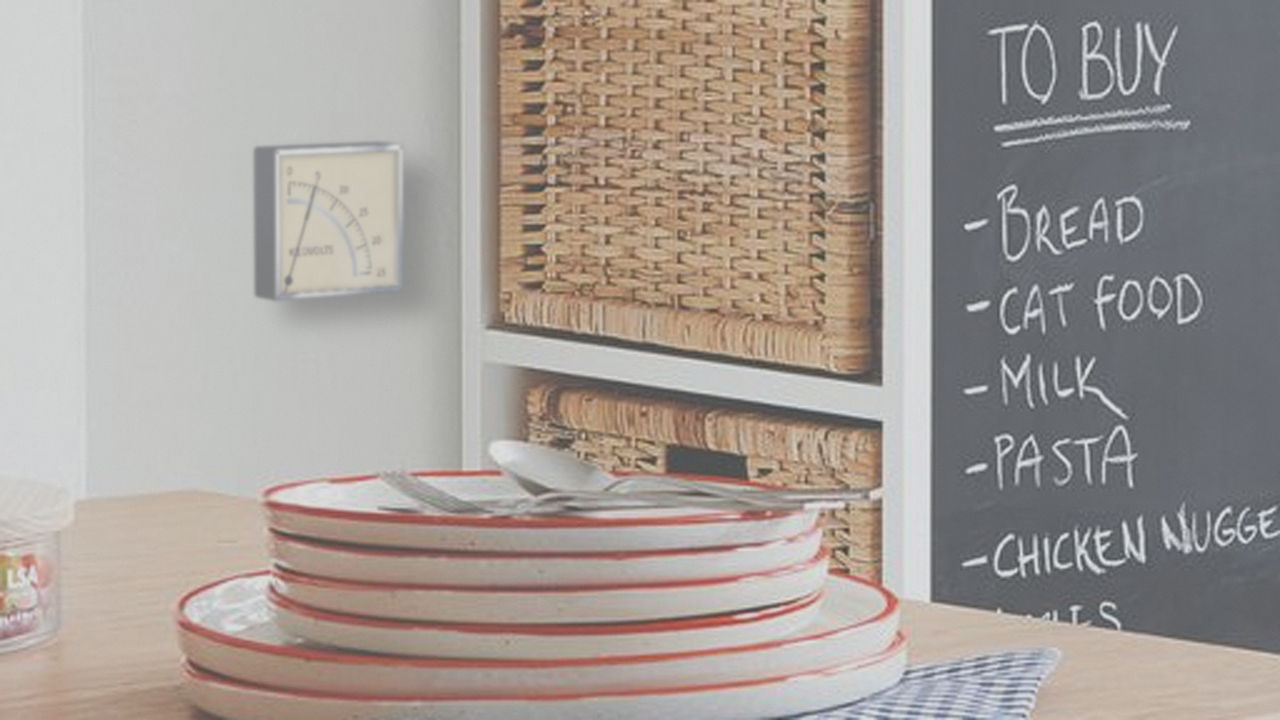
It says 5 kV
